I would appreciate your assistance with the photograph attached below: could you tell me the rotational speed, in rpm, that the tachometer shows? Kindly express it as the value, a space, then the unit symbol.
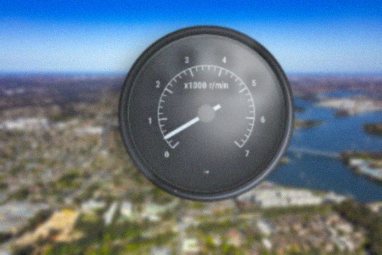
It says 400 rpm
